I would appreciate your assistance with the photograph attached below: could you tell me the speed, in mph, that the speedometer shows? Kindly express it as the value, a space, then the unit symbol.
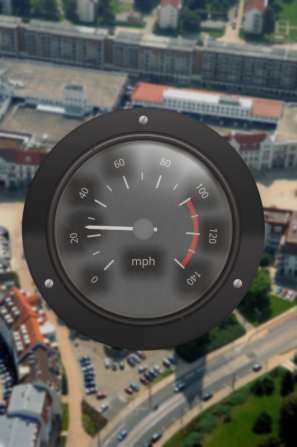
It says 25 mph
